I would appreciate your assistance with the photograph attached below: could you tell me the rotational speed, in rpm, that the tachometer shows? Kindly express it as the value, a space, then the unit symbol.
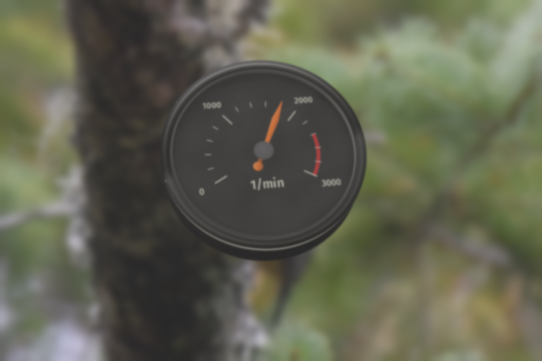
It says 1800 rpm
